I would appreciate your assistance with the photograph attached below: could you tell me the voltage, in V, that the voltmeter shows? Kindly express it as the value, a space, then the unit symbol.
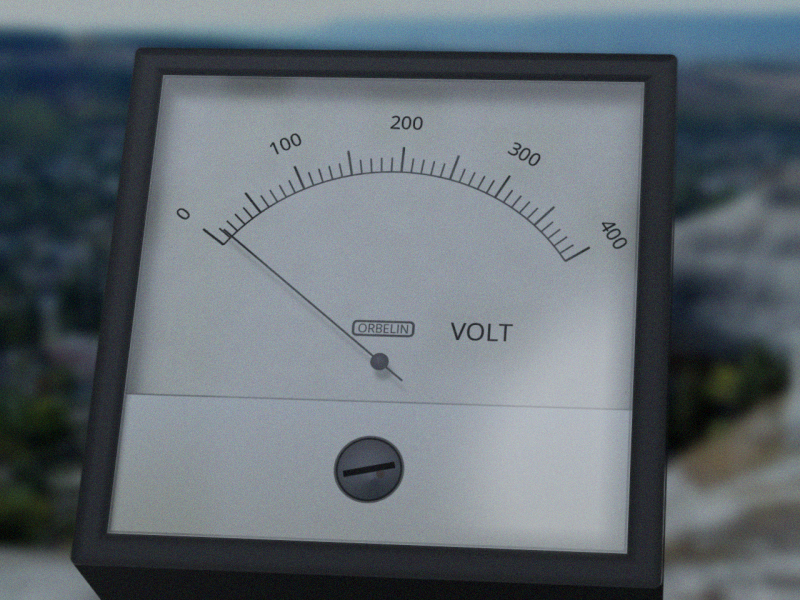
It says 10 V
